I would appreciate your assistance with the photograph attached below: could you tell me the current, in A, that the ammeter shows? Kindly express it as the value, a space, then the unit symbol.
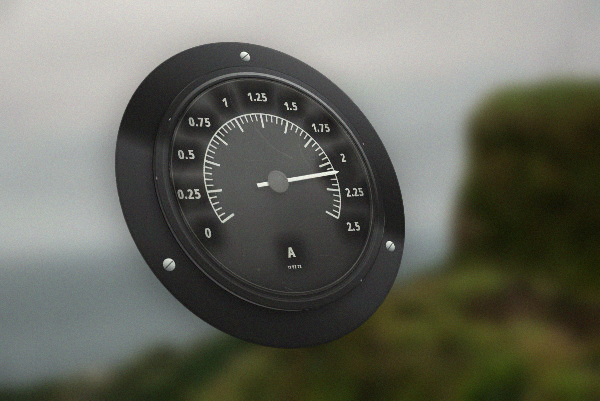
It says 2.1 A
